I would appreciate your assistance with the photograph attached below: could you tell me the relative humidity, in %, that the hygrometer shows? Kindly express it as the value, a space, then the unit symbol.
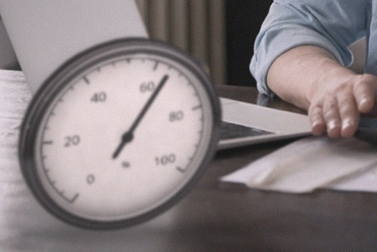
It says 64 %
